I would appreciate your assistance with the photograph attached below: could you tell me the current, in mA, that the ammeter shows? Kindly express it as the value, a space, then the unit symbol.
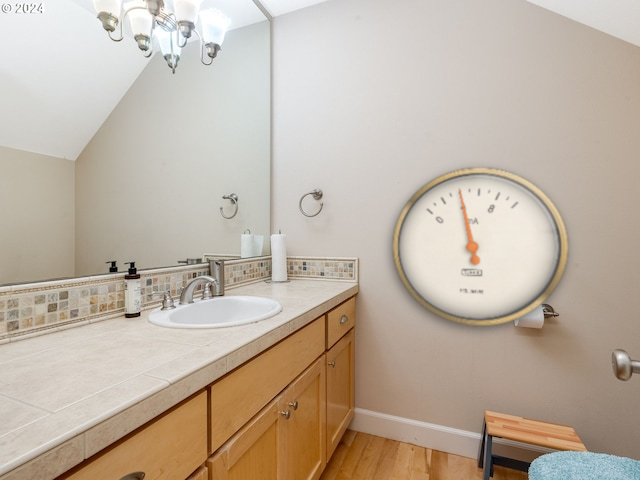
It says 4 mA
